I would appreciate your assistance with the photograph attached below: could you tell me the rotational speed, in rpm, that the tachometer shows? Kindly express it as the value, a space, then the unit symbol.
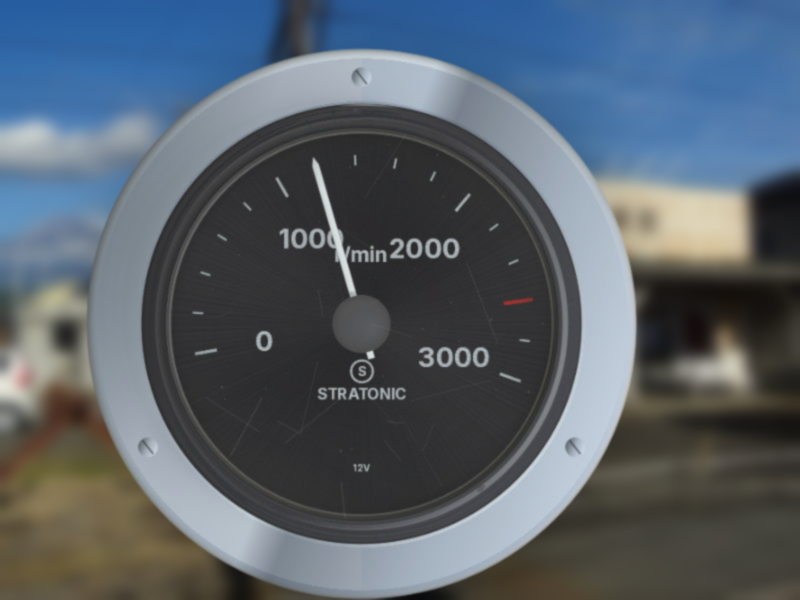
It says 1200 rpm
